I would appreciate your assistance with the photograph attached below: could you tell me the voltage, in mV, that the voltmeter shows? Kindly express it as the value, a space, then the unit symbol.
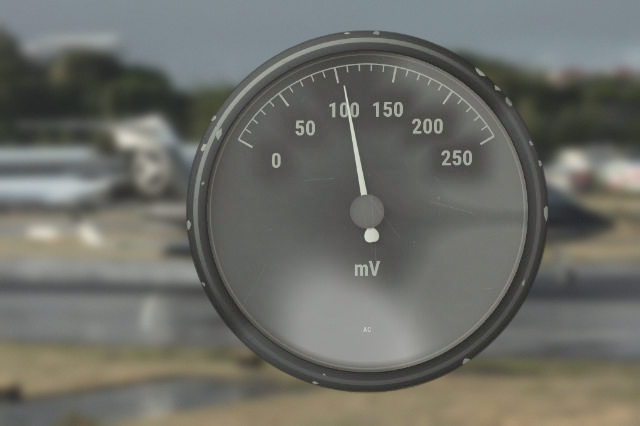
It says 105 mV
